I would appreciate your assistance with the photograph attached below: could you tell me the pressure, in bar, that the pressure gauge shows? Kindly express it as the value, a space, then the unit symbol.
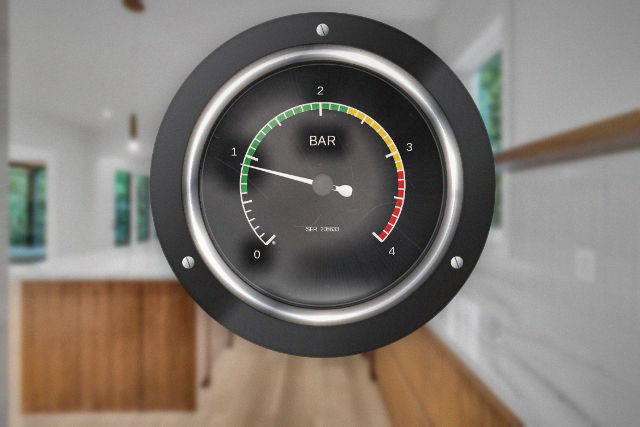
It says 0.9 bar
